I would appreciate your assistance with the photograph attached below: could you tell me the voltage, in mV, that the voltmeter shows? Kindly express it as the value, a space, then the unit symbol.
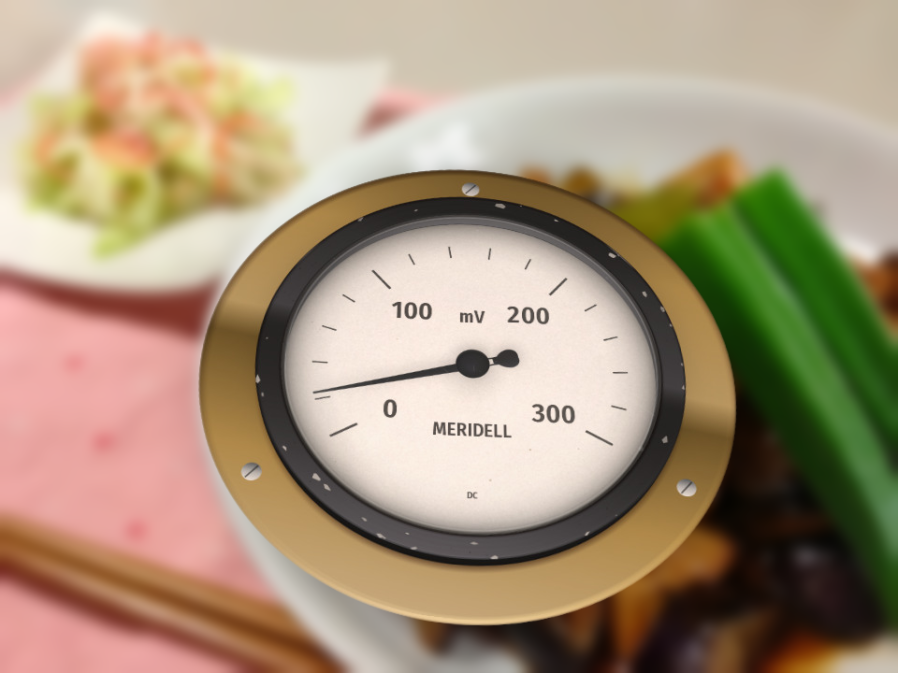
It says 20 mV
